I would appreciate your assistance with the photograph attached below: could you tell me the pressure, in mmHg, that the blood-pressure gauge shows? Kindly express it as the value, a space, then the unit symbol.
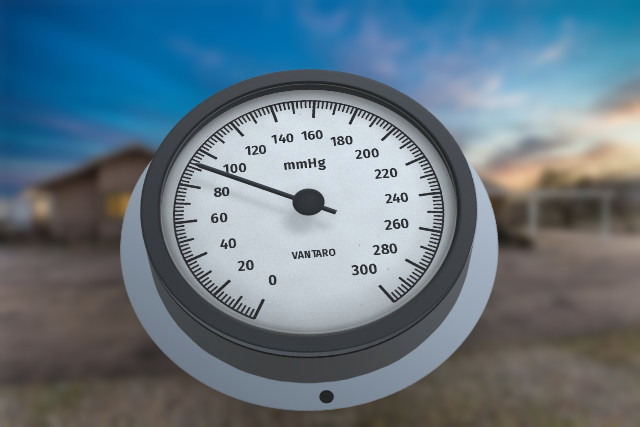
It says 90 mmHg
